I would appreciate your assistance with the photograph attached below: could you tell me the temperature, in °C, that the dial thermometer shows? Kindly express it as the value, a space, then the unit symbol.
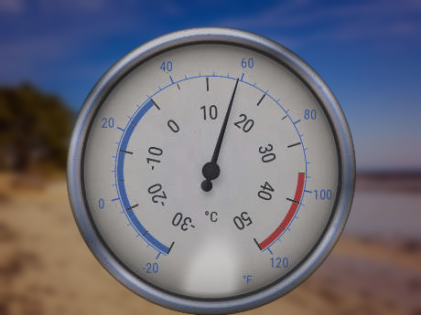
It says 15 °C
